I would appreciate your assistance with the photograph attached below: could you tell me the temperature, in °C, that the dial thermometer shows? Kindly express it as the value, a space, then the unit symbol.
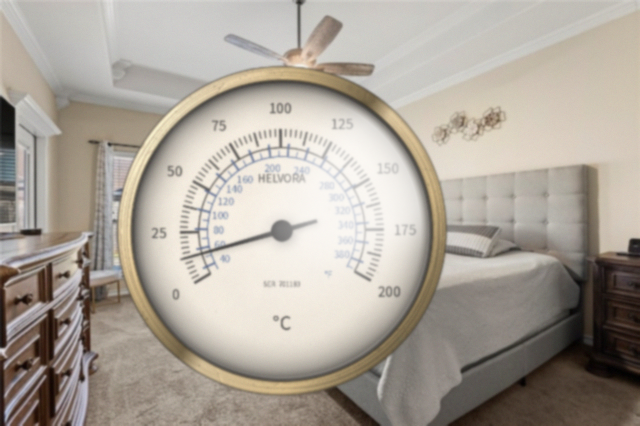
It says 12.5 °C
